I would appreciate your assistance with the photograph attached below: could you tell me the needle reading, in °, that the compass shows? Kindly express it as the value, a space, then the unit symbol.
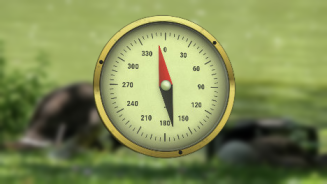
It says 350 °
